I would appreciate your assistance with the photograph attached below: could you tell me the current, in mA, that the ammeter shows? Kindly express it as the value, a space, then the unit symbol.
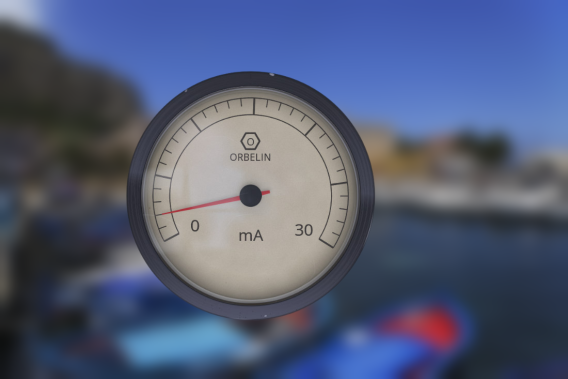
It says 2 mA
